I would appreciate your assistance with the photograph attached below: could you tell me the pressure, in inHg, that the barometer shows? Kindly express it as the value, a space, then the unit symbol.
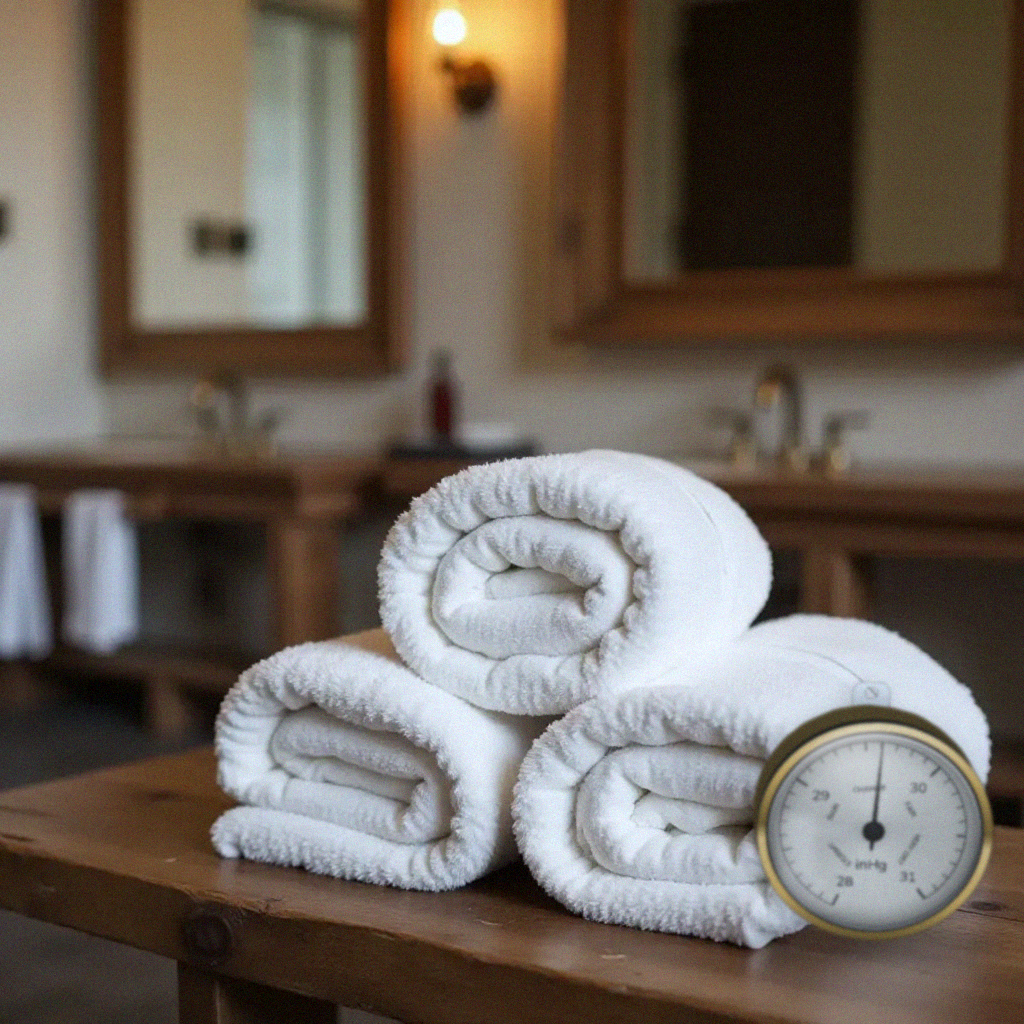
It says 29.6 inHg
